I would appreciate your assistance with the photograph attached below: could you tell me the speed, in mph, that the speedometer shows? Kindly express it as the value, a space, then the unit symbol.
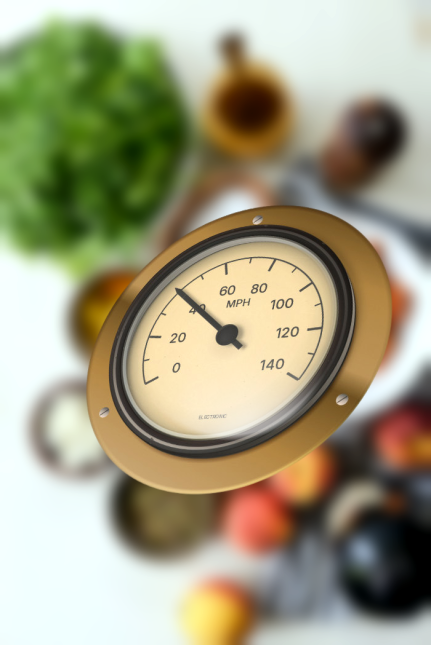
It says 40 mph
